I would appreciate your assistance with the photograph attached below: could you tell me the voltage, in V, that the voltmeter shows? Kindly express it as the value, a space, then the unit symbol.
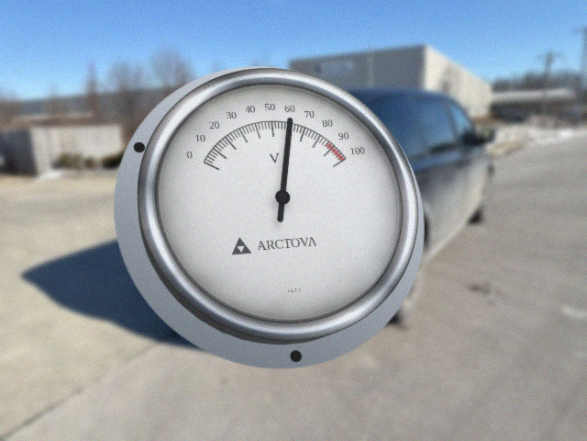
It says 60 V
